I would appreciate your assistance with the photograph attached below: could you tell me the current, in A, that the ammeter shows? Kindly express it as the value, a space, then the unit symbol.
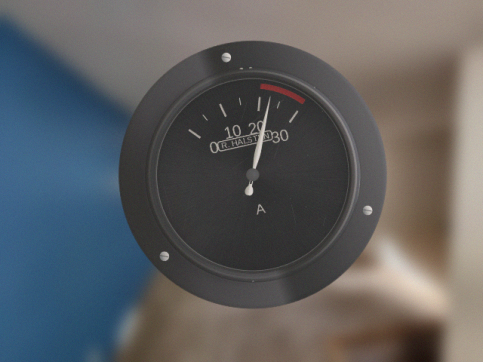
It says 22.5 A
